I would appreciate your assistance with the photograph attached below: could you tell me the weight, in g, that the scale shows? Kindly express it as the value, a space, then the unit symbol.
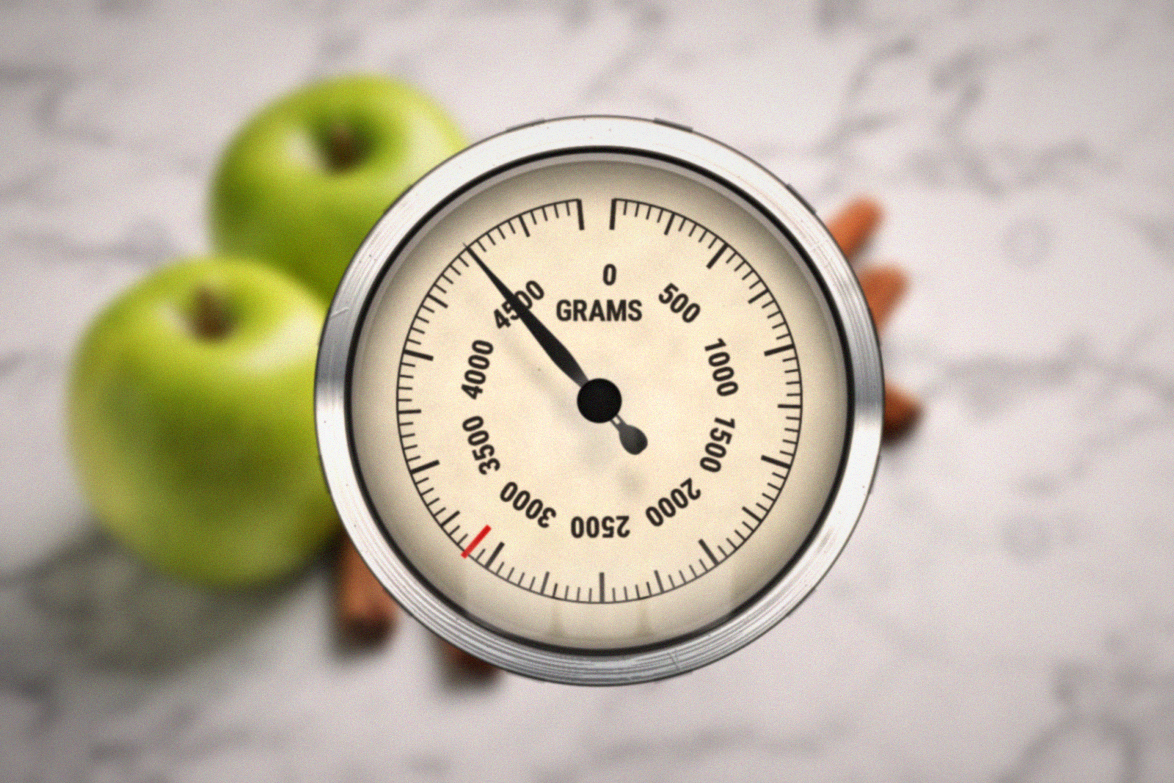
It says 4500 g
